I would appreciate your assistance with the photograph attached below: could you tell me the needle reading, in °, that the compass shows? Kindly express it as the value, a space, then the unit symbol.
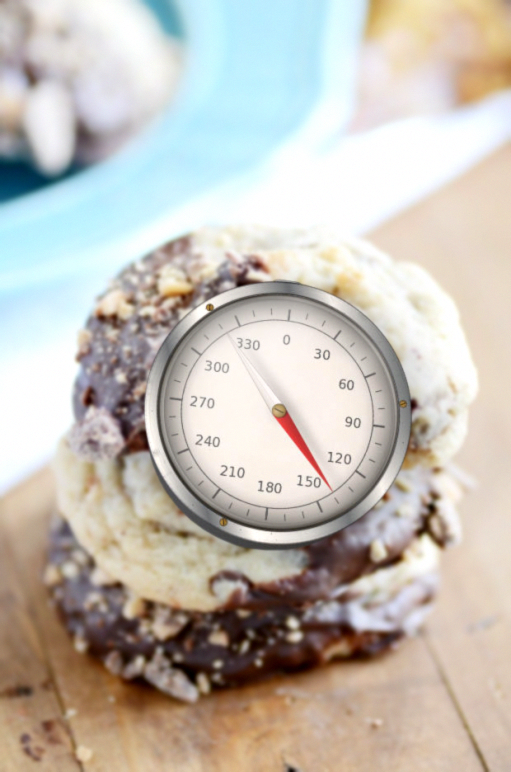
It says 140 °
